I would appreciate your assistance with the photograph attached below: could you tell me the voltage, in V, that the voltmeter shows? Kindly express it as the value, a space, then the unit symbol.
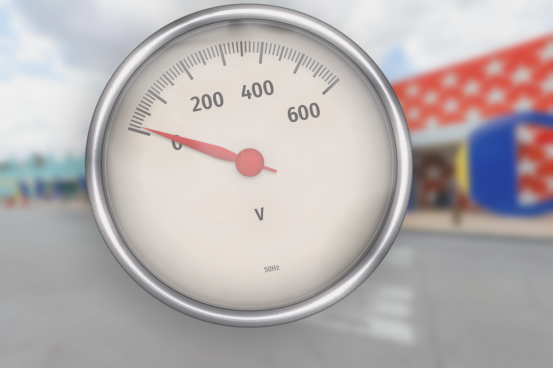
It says 10 V
